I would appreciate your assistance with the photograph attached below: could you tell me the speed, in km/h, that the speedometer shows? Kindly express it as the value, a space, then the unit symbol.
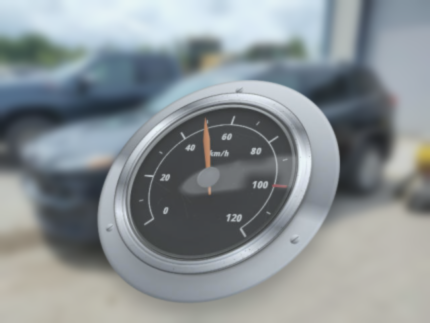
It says 50 km/h
